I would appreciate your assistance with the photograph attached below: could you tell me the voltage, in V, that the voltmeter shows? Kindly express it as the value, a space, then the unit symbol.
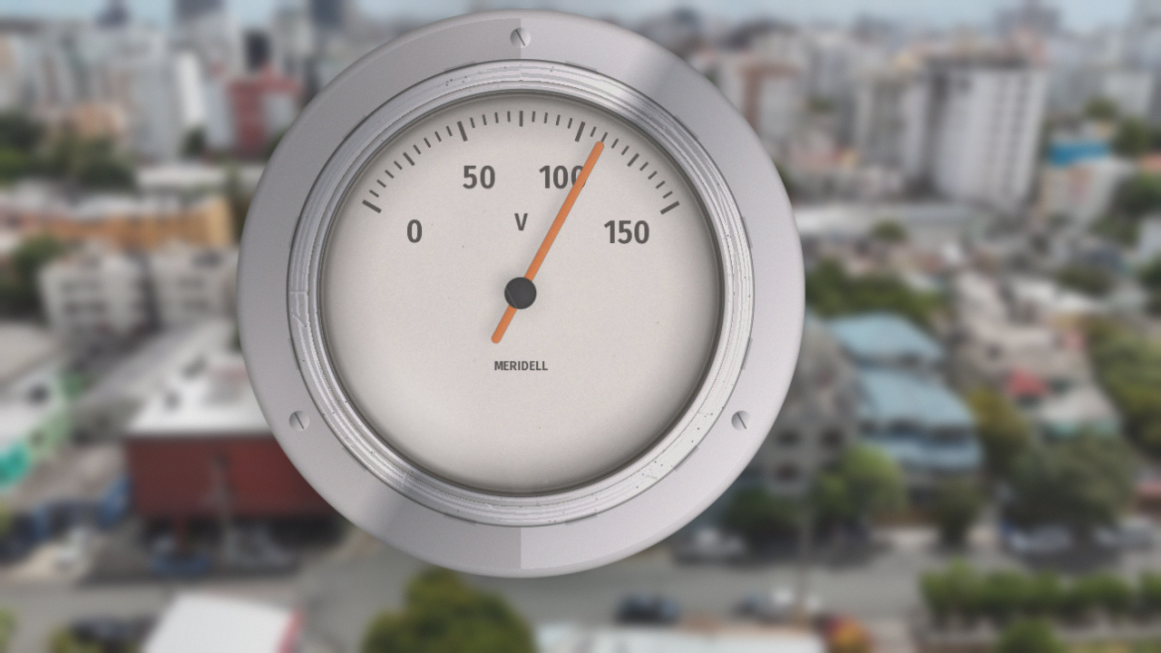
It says 110 V
